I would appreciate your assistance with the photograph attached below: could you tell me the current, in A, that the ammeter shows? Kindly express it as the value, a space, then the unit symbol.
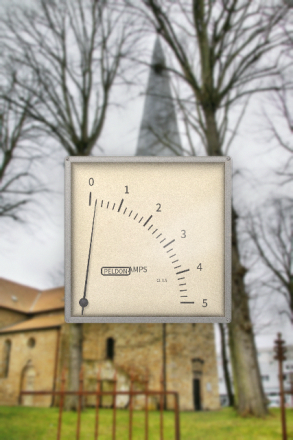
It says 0.2 A
